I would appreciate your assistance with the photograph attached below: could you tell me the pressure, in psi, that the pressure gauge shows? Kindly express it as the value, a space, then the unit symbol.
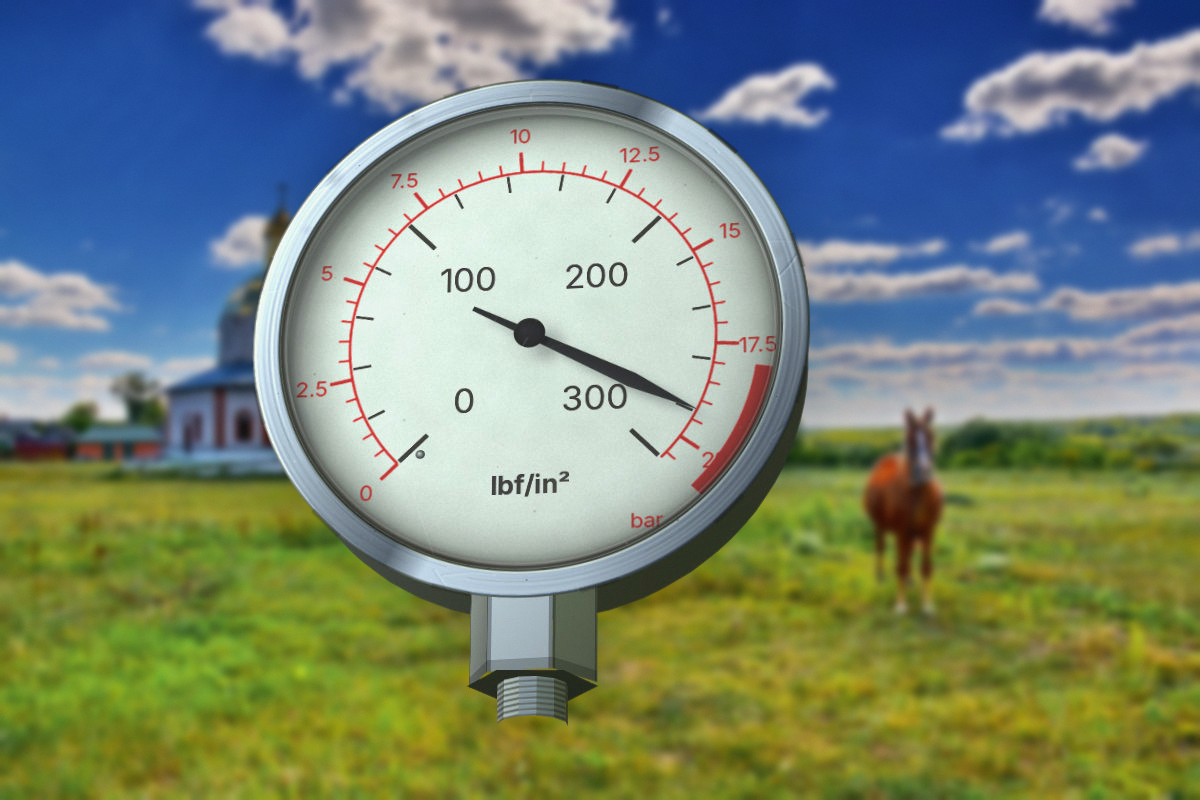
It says 280 psi
